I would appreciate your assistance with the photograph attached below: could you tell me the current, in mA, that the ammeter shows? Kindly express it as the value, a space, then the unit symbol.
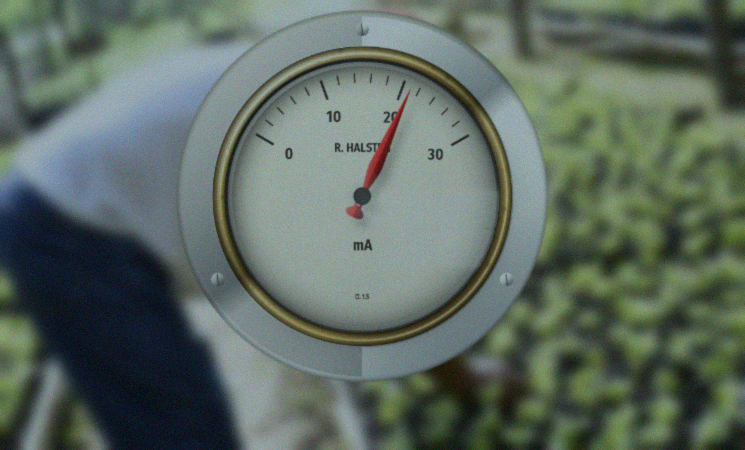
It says 21 mA
